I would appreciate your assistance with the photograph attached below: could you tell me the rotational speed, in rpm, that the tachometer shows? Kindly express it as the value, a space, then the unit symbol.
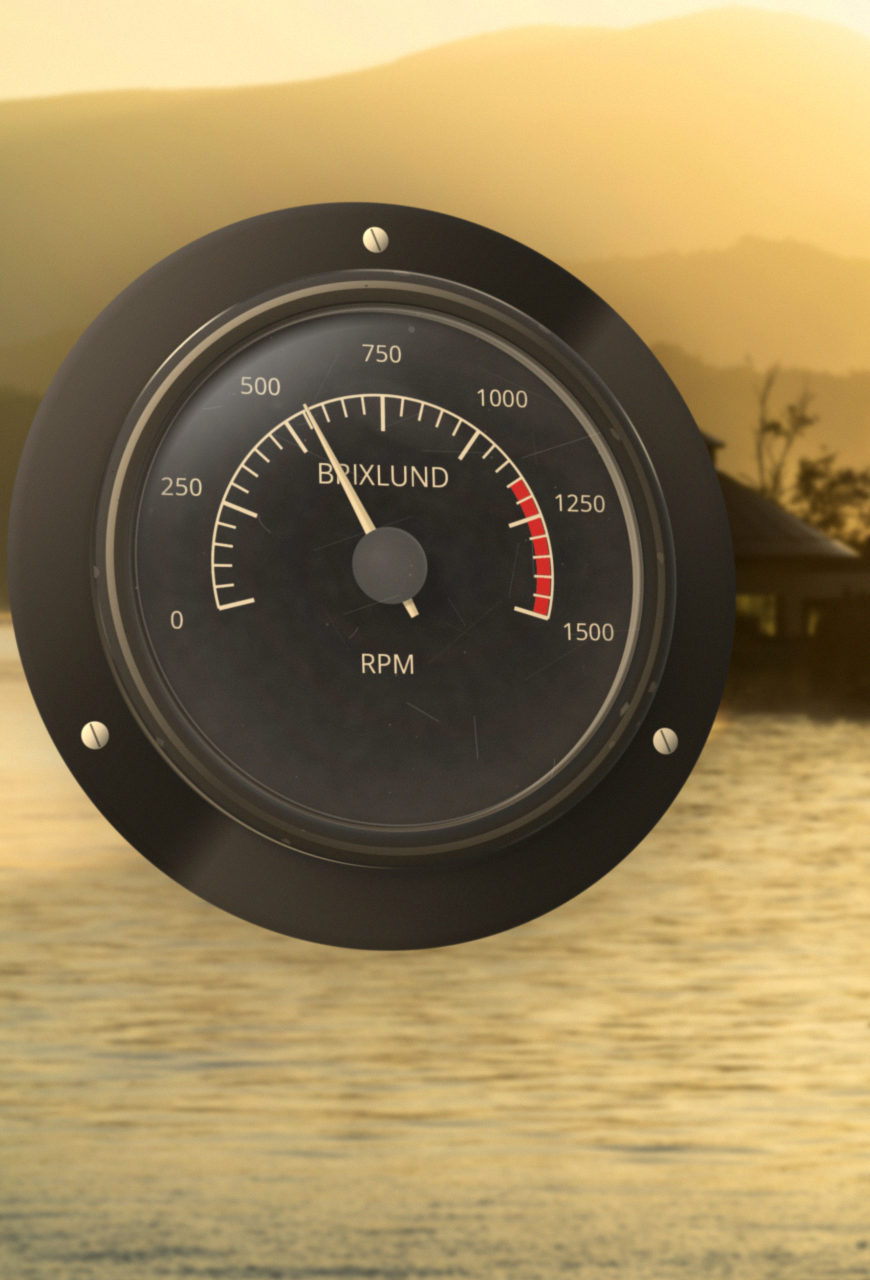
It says 550 rpm
